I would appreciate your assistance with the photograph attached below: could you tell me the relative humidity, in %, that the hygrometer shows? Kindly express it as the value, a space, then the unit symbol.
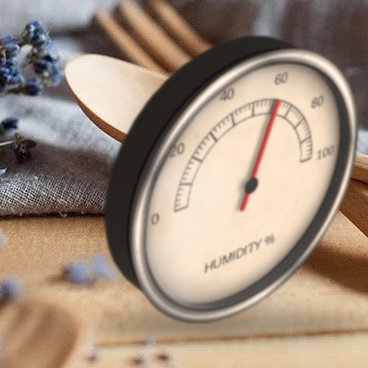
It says 60 %
